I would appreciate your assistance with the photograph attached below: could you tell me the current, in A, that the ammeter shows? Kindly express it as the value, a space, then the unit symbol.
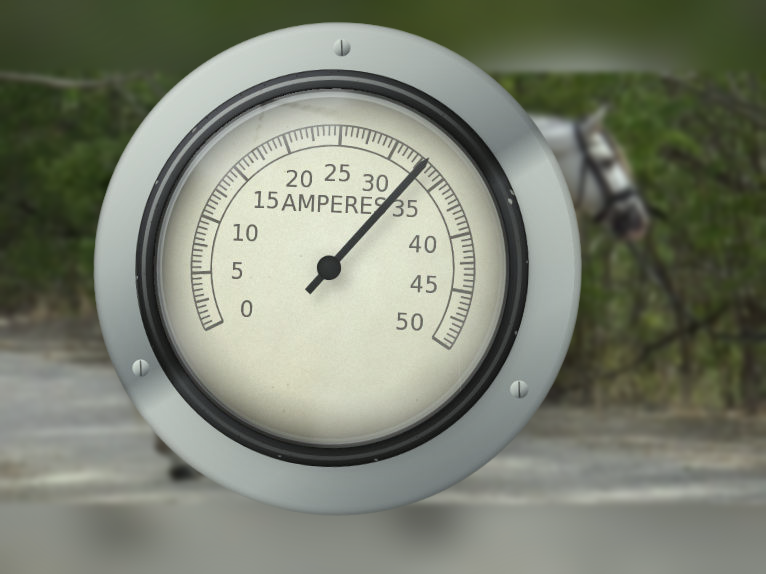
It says 33 A
